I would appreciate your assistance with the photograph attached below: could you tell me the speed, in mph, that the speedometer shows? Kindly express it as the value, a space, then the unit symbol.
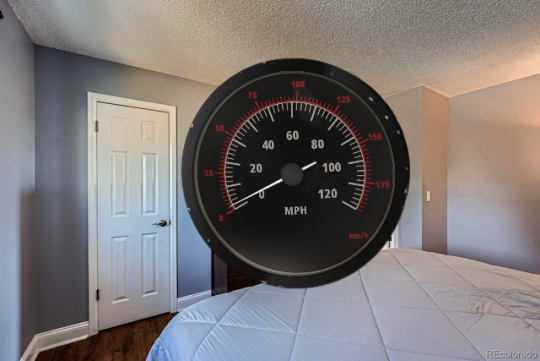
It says 2 mph
